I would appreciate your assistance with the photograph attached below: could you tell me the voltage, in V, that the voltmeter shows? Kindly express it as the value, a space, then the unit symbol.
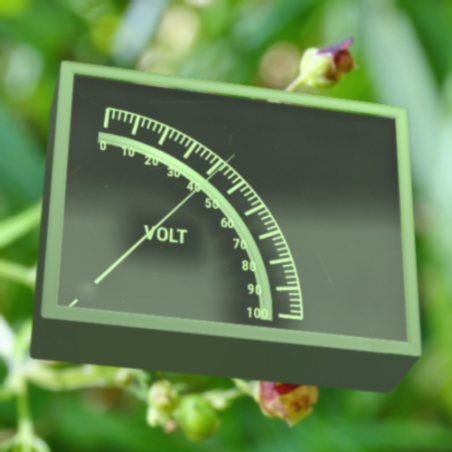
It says 42 V
